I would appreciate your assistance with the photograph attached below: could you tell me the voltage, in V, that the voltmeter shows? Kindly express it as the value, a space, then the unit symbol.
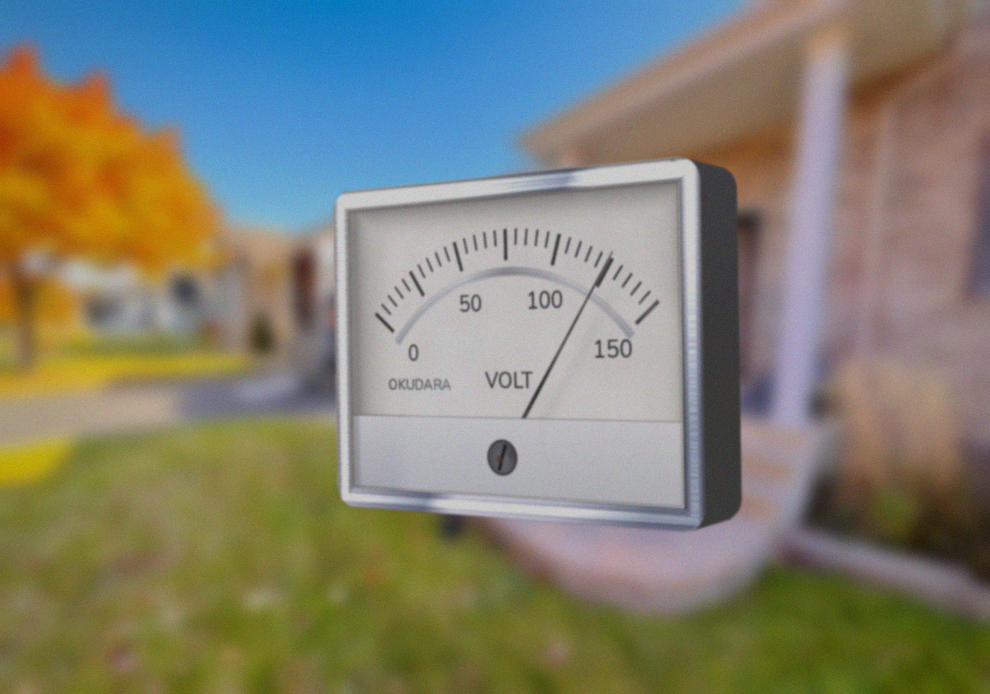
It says 125 V
